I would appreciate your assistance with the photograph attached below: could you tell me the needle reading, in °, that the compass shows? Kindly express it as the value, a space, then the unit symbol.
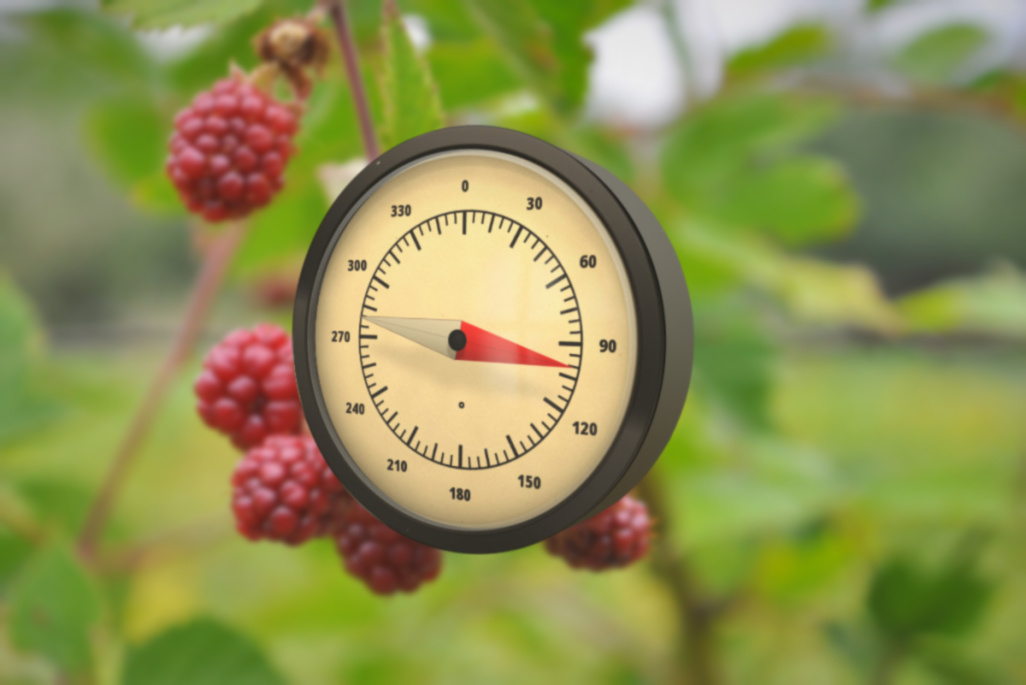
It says 100 °
